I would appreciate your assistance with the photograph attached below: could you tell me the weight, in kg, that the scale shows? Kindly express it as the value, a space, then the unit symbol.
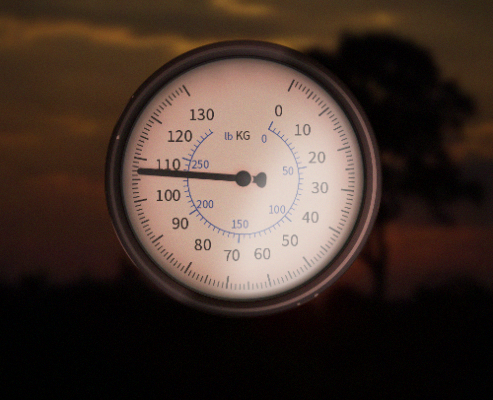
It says 107 kg
